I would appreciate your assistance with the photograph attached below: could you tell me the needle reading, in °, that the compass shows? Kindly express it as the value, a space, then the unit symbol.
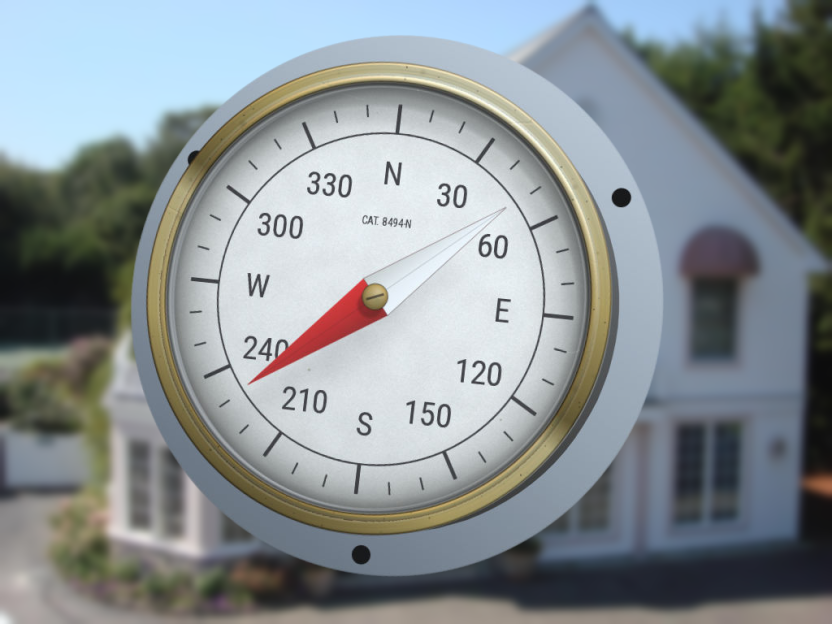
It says 230 °
